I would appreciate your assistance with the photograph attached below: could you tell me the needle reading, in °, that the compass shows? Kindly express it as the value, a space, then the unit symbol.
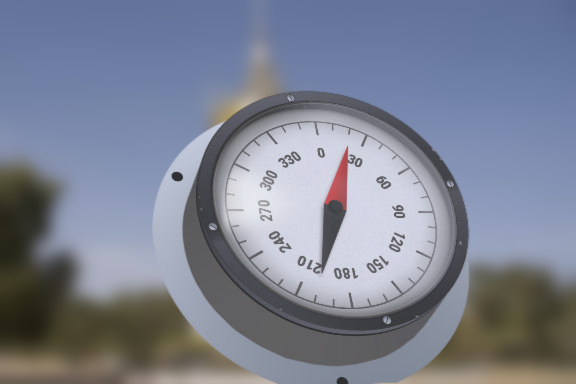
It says 20 °
